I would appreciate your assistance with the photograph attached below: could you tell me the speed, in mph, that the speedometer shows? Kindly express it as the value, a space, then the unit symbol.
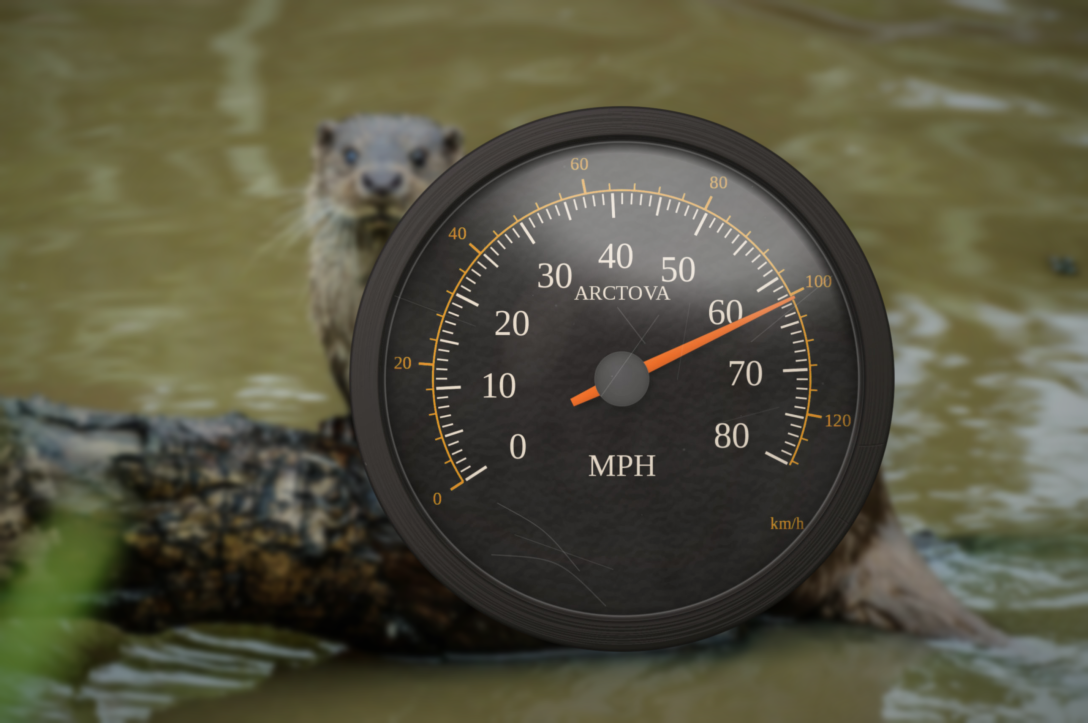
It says 62.5 mph
